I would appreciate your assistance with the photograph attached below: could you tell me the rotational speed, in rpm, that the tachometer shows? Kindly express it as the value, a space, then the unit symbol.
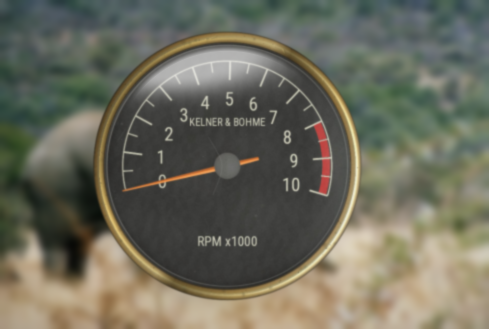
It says 0 rpm
